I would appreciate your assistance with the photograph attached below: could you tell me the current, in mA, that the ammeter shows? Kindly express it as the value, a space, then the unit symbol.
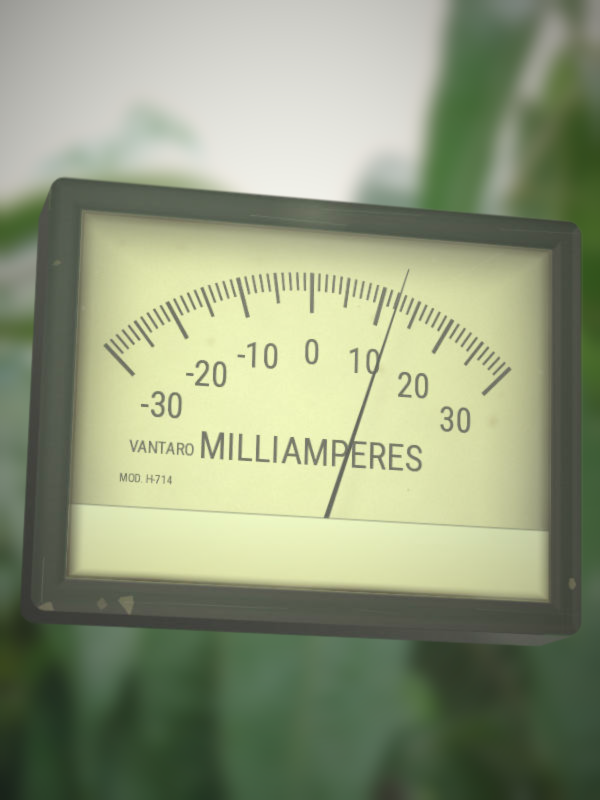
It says 12 mA
